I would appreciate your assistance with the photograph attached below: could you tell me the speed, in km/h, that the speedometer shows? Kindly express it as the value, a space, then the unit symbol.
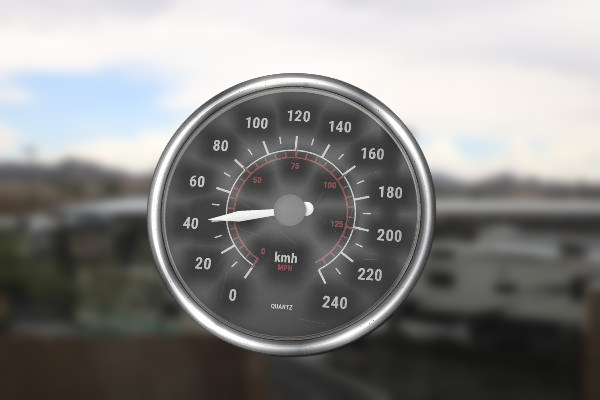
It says 40 km/h
